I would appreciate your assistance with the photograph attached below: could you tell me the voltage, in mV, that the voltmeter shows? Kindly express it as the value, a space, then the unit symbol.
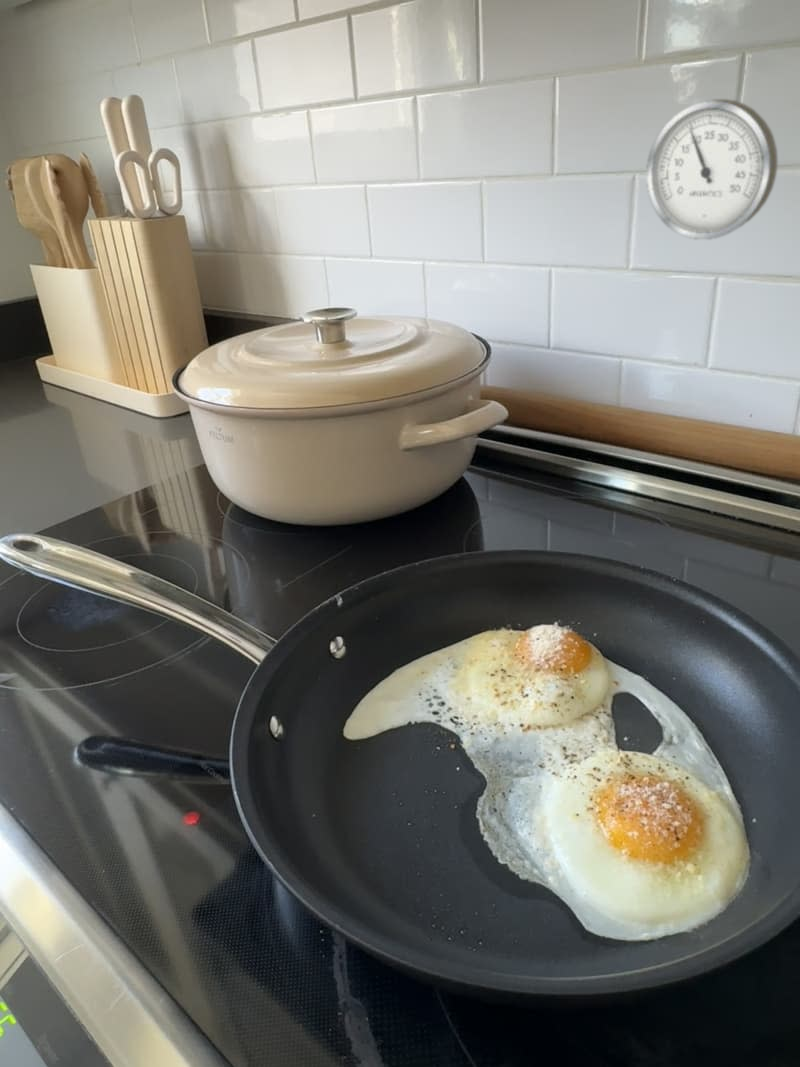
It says 20 mV
